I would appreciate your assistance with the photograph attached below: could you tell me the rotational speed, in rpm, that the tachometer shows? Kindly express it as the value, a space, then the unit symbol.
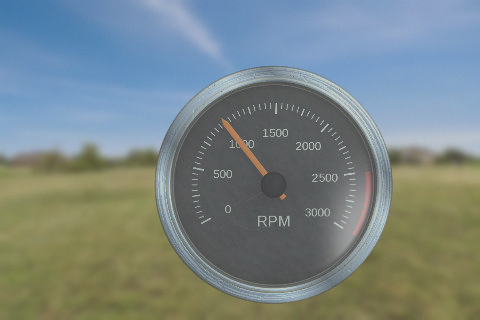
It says 1000 rpm
